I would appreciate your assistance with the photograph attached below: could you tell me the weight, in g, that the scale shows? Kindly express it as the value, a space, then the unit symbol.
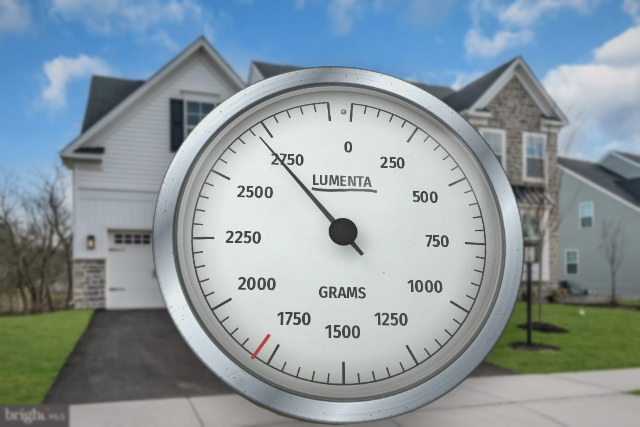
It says 2700 g
